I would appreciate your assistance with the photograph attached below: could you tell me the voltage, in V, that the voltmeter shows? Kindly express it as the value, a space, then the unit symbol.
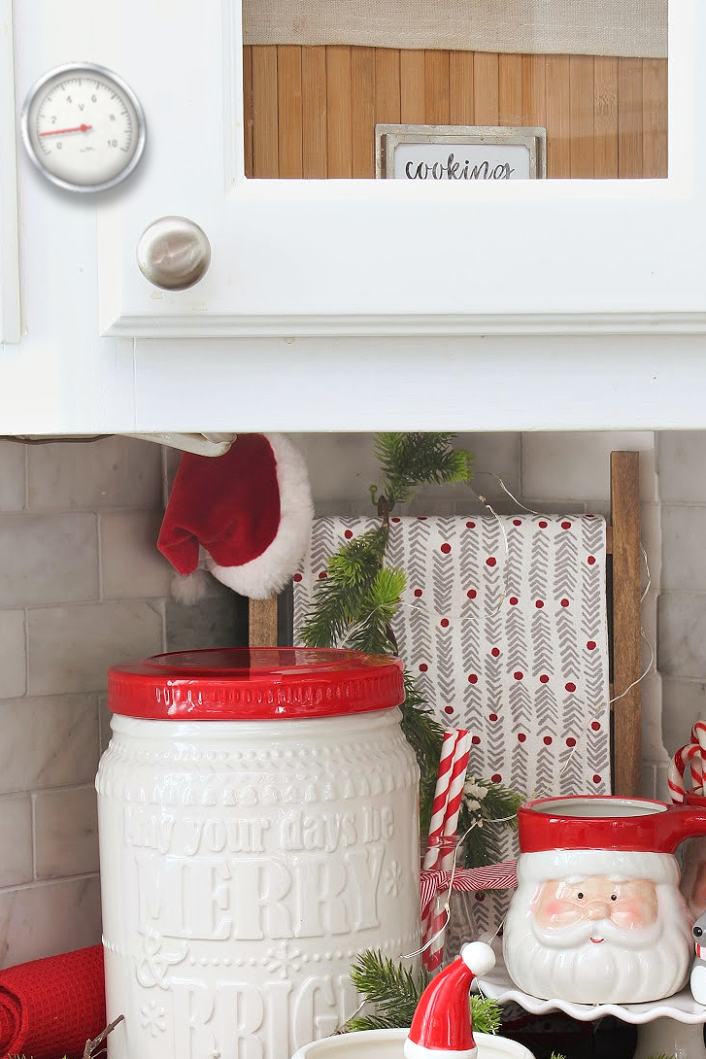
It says 1 V
